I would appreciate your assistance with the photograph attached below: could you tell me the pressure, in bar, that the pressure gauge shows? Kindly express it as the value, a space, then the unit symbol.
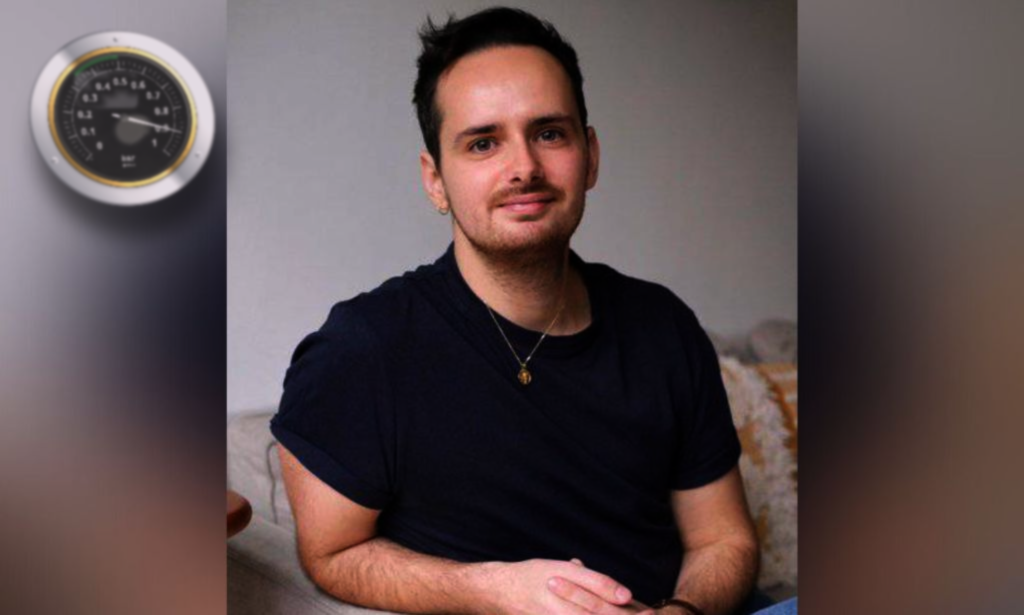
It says 0.9 bar
